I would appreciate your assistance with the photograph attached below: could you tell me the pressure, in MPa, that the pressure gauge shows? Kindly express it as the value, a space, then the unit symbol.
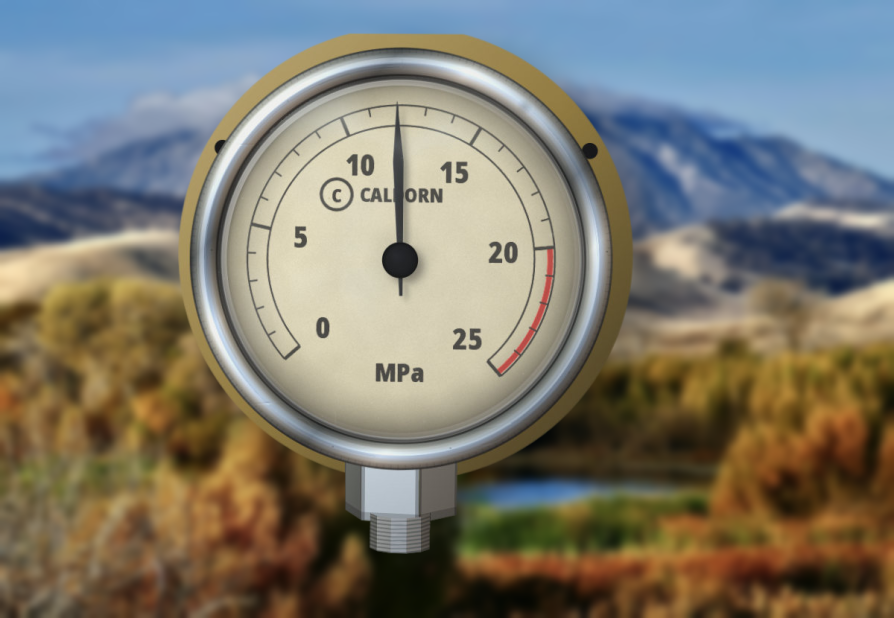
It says 12 MPa
